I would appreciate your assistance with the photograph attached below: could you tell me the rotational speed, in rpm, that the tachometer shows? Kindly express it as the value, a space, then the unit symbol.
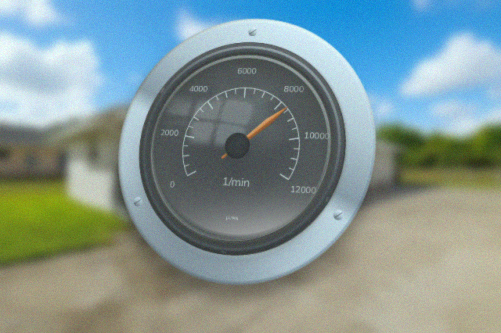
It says 8500 rpm
